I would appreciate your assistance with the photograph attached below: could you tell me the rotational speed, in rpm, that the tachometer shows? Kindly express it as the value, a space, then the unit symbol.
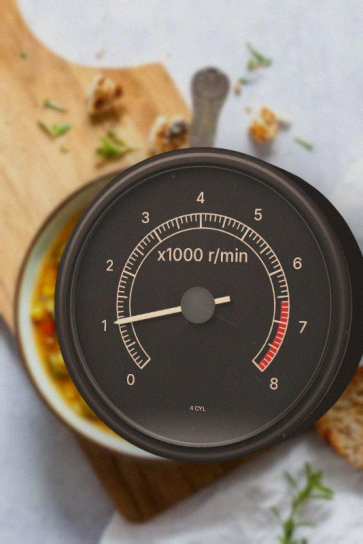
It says 1000 rpm
